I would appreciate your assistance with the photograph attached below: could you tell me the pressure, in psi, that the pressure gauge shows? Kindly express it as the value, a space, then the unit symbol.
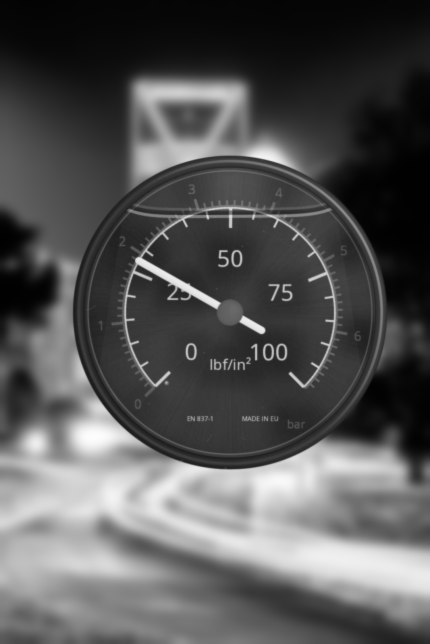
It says 27.5 psi
